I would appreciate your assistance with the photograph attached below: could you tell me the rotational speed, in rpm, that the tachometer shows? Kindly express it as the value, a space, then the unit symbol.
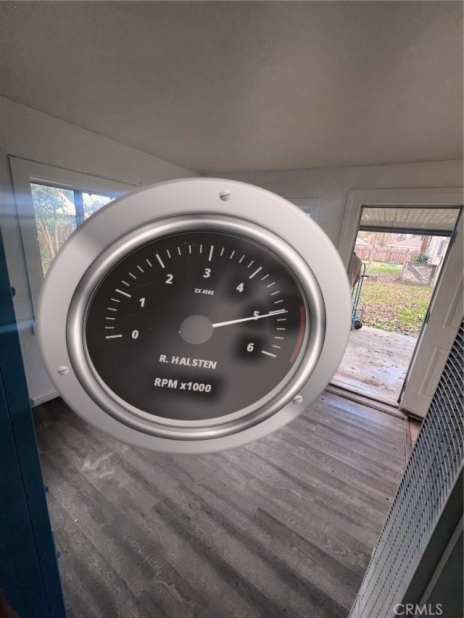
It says 5000 rpm
